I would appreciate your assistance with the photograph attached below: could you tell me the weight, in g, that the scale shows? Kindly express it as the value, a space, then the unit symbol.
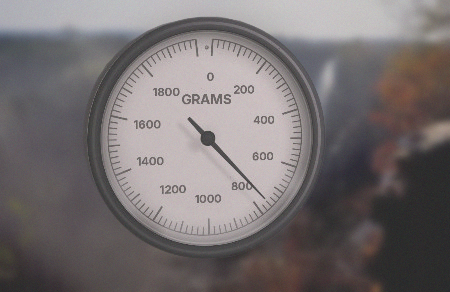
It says 760 g
